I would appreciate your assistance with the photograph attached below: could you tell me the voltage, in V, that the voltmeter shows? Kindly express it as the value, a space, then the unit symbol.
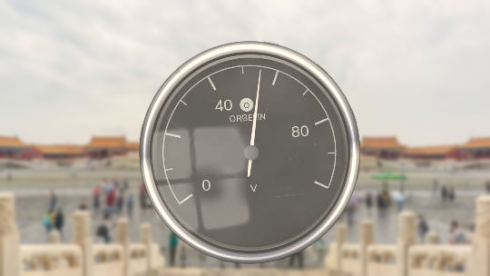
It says 55 V
